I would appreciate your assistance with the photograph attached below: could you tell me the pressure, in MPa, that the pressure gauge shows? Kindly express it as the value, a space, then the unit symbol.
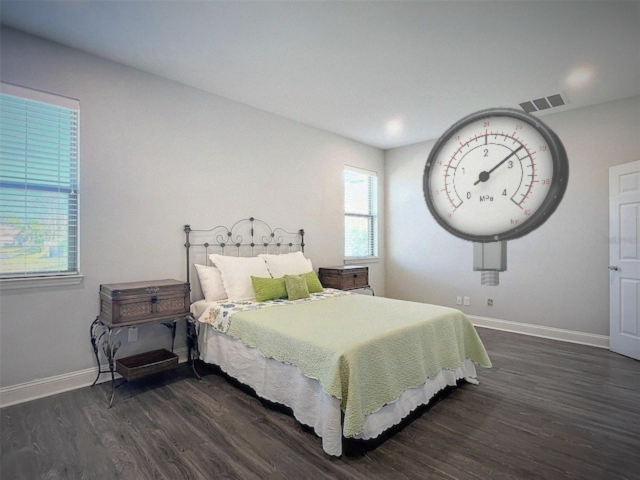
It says 2.8 MPa
